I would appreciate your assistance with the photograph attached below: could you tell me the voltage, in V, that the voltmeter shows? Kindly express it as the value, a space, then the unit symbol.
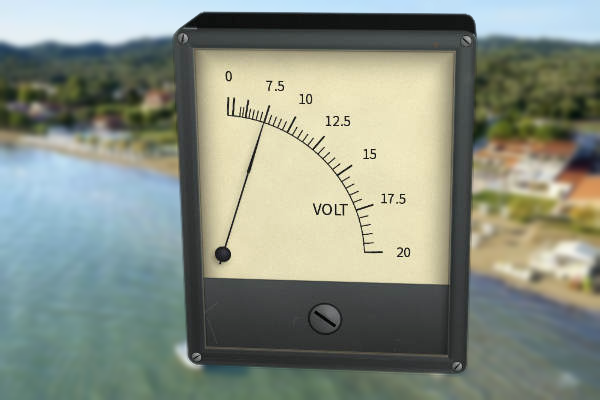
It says 7.5 V
